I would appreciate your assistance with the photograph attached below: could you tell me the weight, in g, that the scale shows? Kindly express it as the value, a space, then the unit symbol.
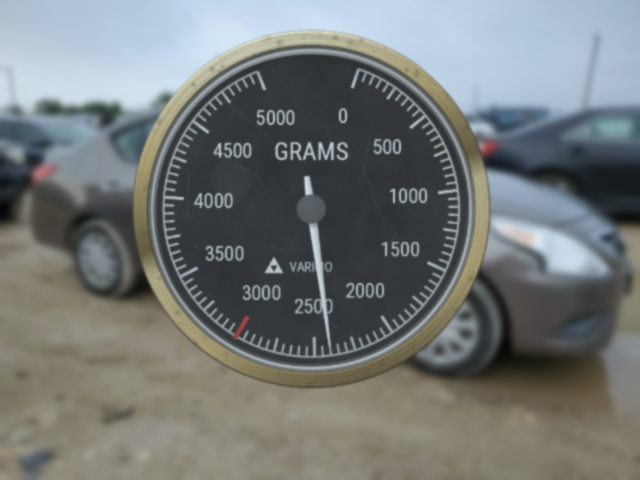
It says 2400 g
